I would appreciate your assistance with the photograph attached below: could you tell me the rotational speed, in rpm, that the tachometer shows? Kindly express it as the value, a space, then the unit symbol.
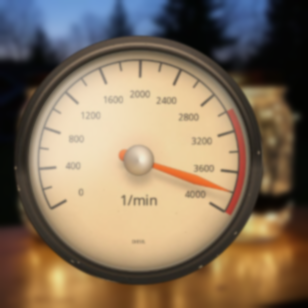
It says 3800 rpm
